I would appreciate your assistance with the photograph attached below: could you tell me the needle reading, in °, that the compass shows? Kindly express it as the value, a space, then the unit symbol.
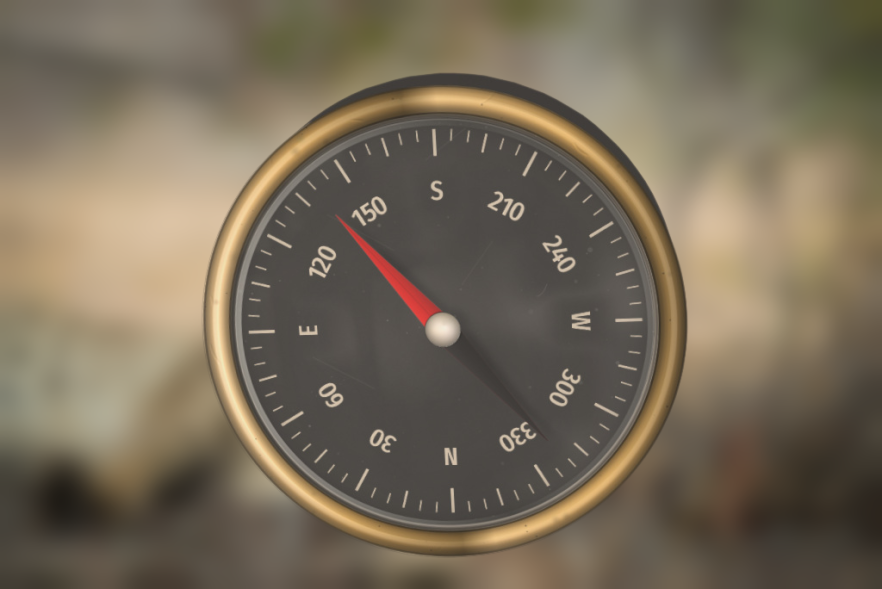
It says 140 °
